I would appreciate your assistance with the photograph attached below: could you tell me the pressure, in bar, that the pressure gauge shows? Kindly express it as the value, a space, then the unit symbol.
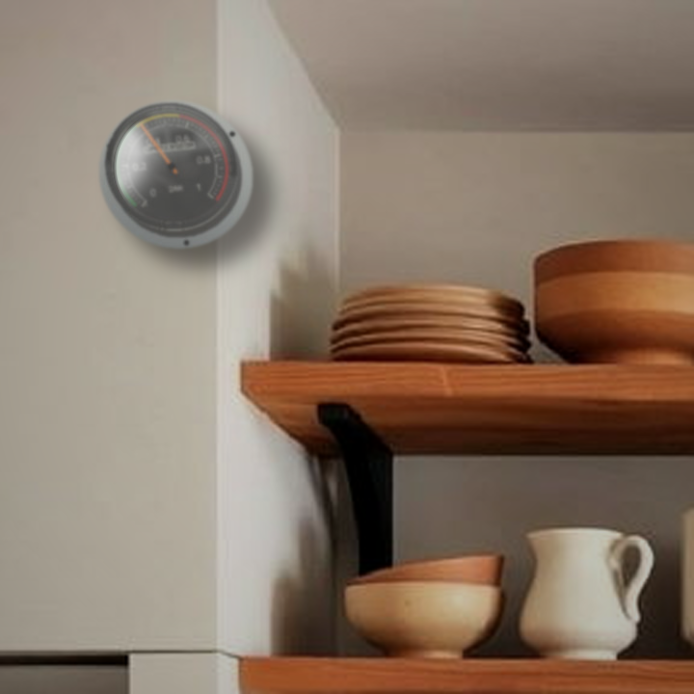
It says 0.4 bar
